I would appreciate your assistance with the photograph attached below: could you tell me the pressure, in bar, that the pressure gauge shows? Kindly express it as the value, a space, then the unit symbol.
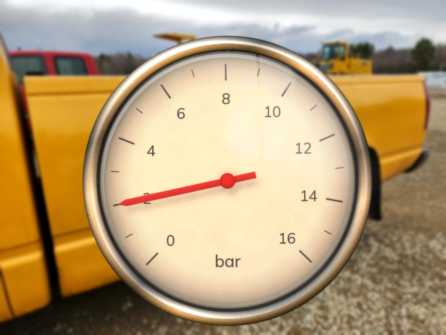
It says 2 bar
